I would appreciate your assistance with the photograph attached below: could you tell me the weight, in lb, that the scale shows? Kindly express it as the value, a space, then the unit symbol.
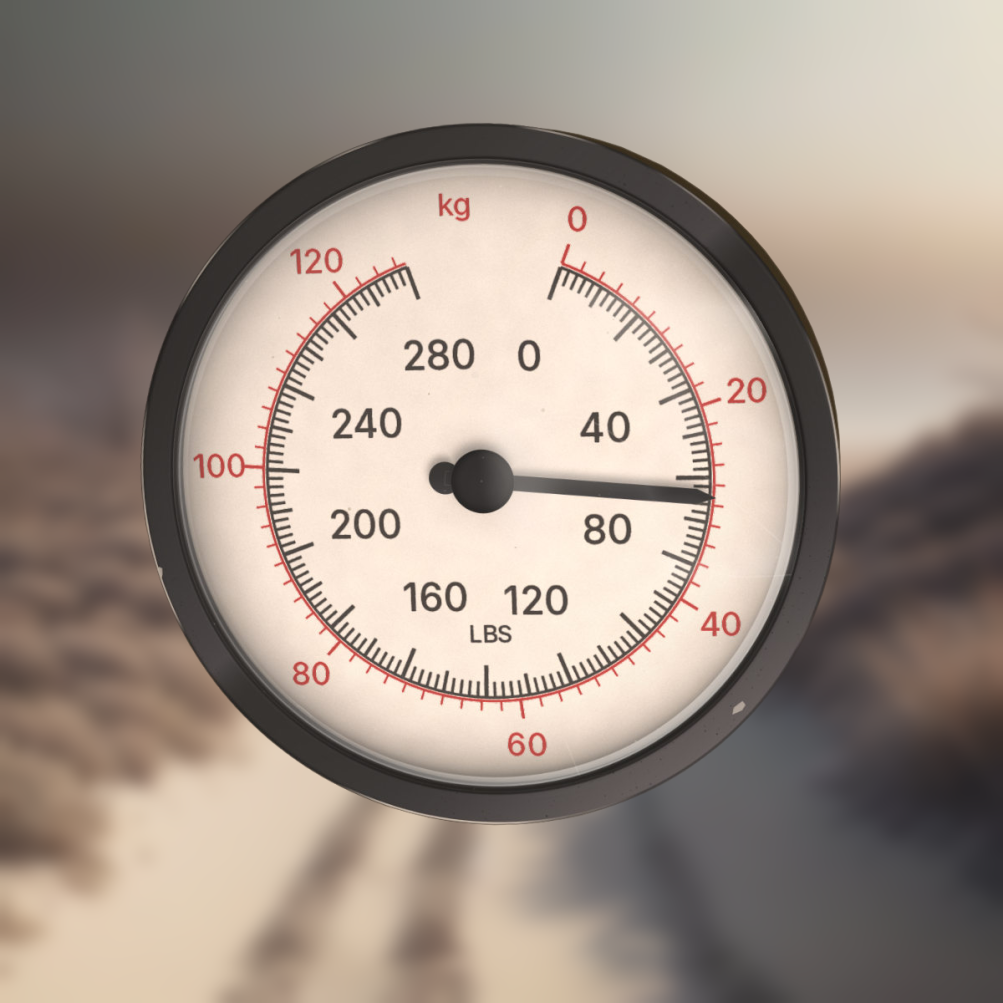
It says 64 lb
